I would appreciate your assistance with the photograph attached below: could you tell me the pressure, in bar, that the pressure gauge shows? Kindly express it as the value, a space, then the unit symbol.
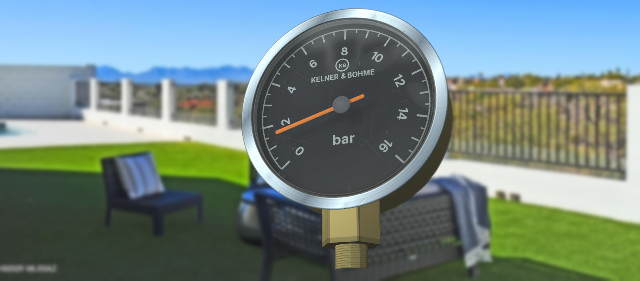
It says 1.5 bar
